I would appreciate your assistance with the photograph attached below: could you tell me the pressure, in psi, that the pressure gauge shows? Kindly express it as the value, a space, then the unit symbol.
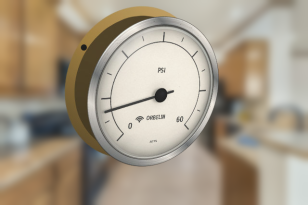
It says 7.5 psi
